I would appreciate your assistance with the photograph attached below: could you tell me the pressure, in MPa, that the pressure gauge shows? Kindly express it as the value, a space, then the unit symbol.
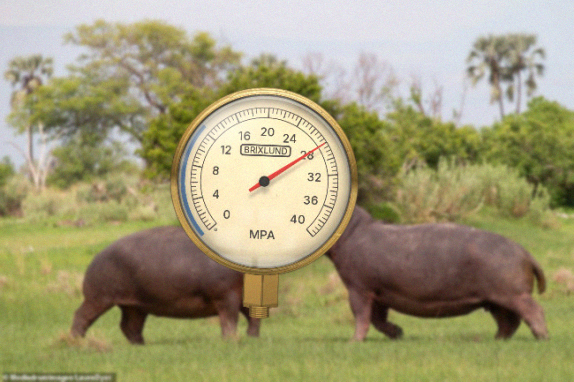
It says 28 MPa
